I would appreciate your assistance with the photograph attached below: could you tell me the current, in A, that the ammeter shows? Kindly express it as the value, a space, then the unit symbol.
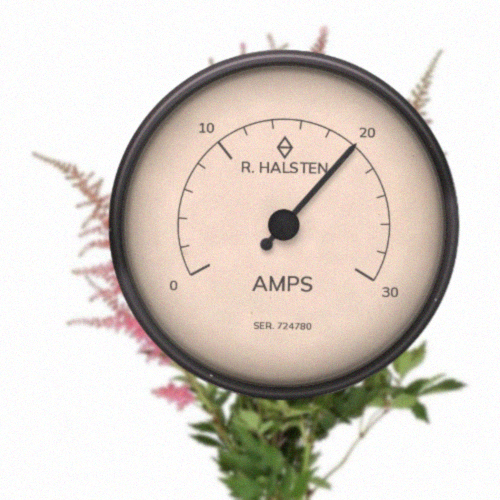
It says 20 A
